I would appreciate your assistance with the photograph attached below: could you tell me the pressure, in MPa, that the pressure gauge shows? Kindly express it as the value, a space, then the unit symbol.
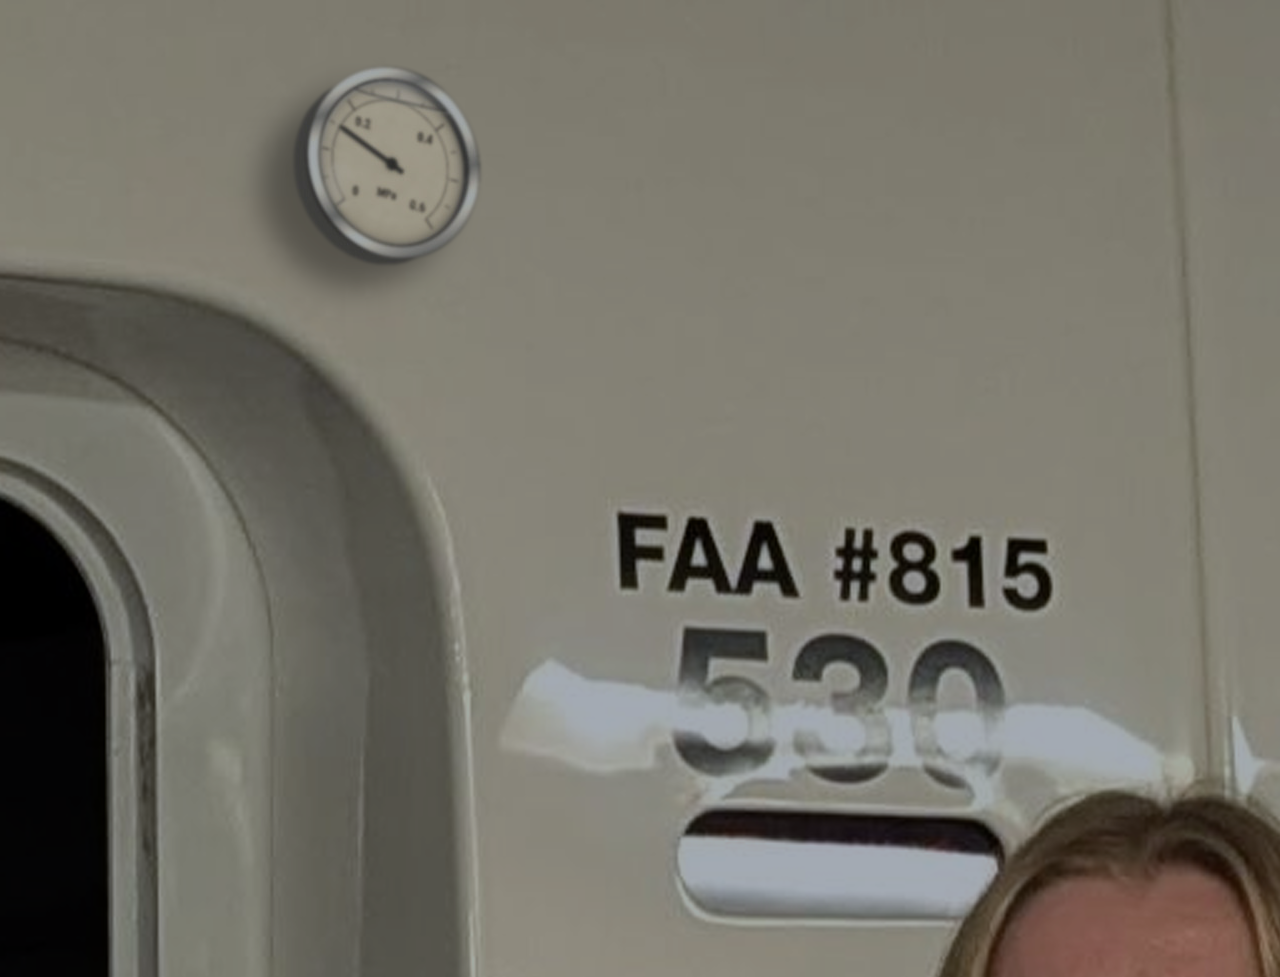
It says 0.15 MPa
